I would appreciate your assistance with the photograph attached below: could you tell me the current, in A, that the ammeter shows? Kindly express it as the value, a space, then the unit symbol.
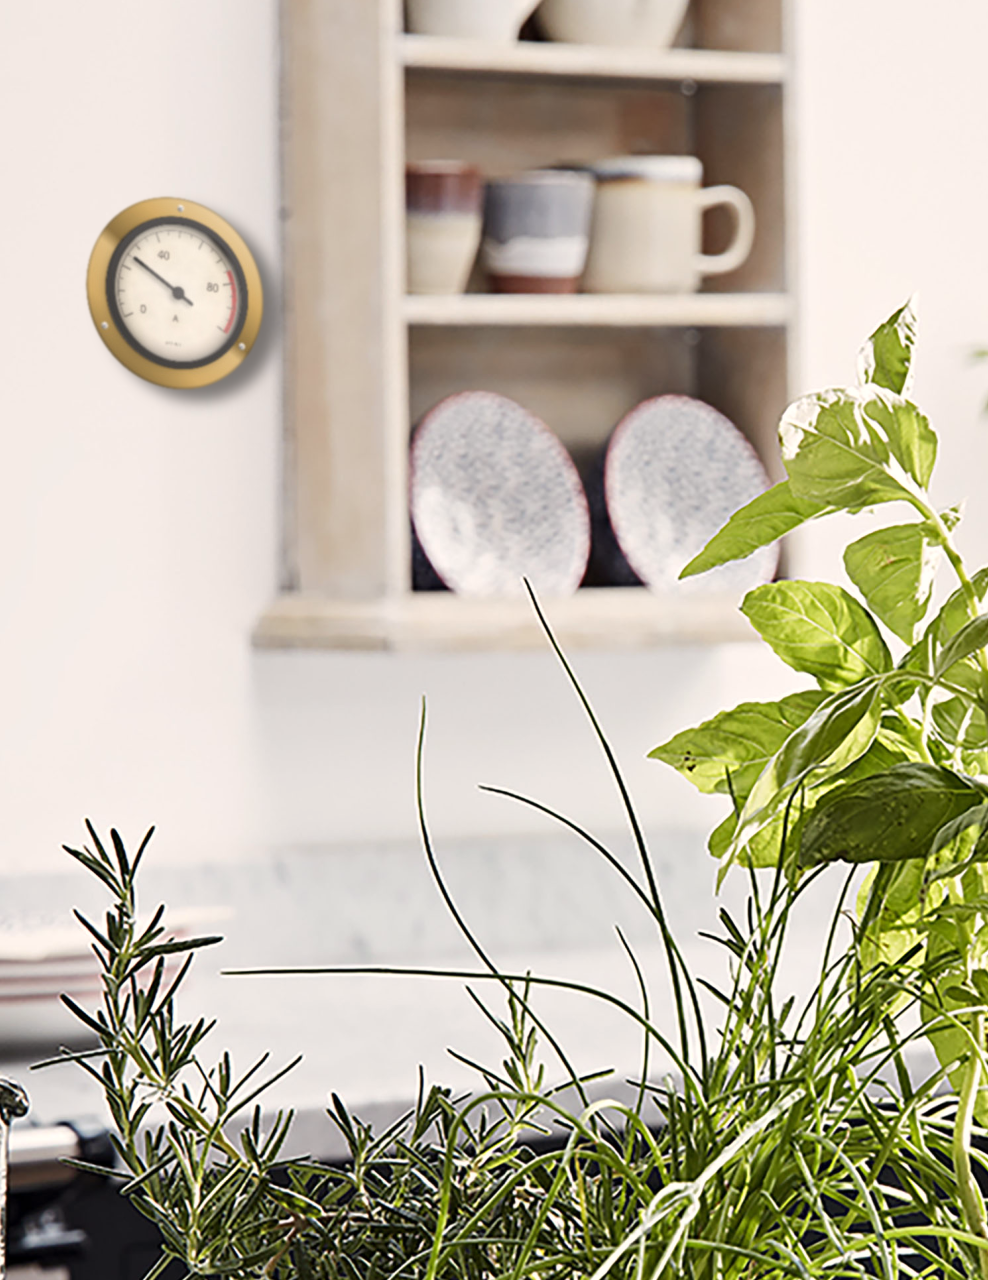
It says 25 A
